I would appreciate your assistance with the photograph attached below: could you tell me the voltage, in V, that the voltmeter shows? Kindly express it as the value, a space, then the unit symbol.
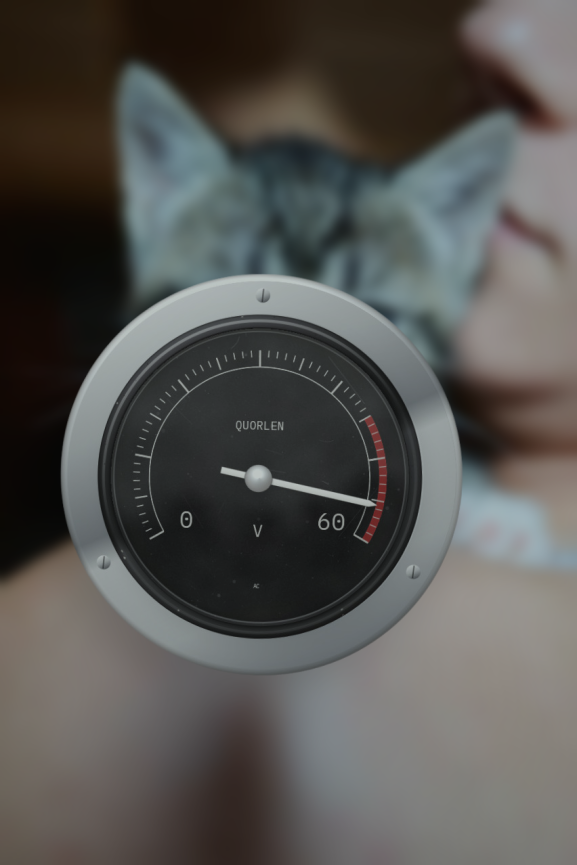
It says 55.5 V
